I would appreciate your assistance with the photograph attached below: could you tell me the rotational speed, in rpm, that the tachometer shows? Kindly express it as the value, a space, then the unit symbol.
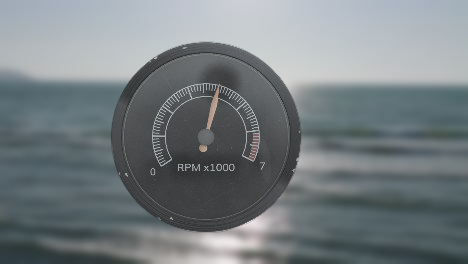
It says 4000 rpm
